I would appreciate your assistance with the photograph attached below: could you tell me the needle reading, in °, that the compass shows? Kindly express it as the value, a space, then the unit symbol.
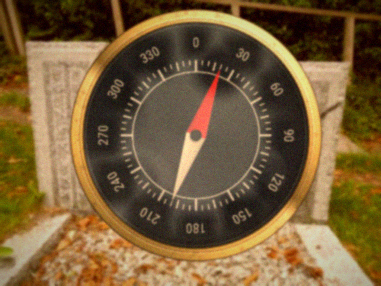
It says 20 °
